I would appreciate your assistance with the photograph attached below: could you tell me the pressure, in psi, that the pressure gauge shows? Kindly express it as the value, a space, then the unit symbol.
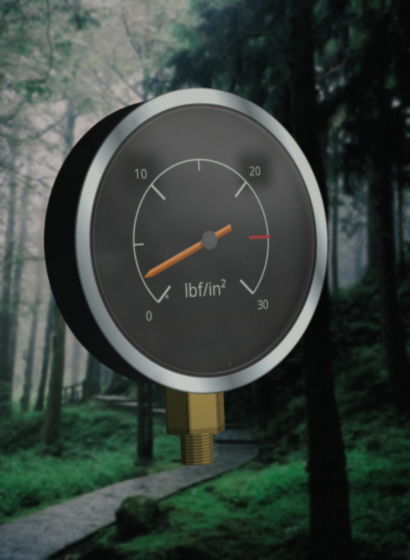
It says 2.5 psi
